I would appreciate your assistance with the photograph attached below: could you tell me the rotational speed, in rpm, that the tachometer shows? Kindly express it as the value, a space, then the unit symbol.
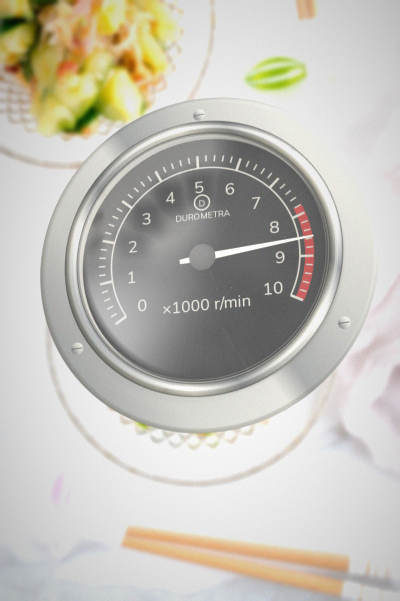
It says 8600 rpm
